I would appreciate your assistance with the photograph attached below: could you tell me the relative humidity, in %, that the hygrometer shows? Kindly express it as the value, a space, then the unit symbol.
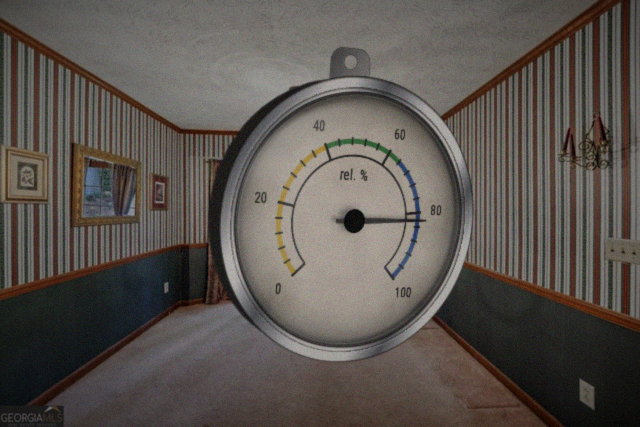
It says 82 %
